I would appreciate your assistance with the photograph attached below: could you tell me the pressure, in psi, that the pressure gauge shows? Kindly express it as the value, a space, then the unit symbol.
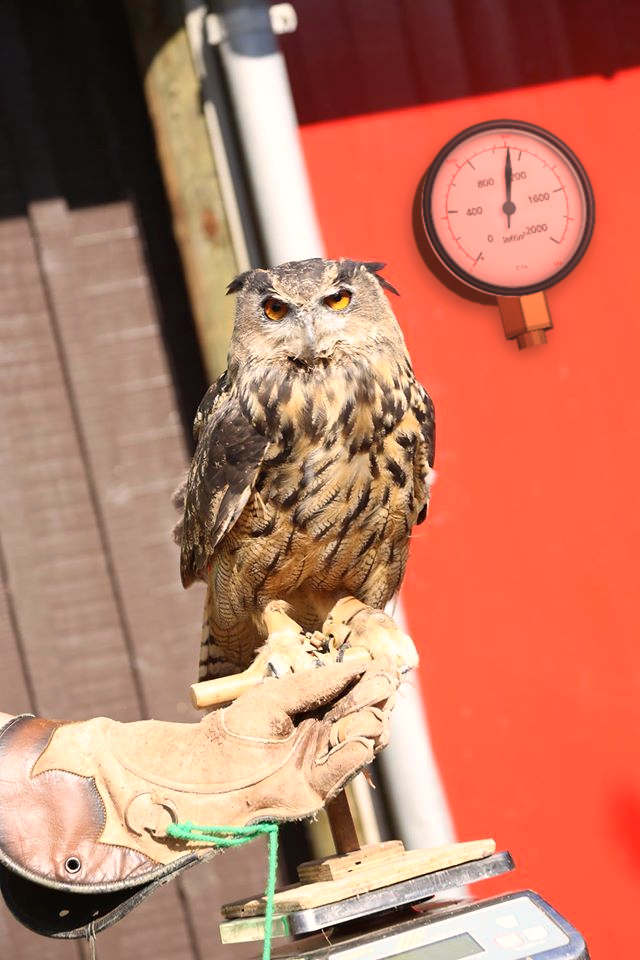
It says 1100 psi
